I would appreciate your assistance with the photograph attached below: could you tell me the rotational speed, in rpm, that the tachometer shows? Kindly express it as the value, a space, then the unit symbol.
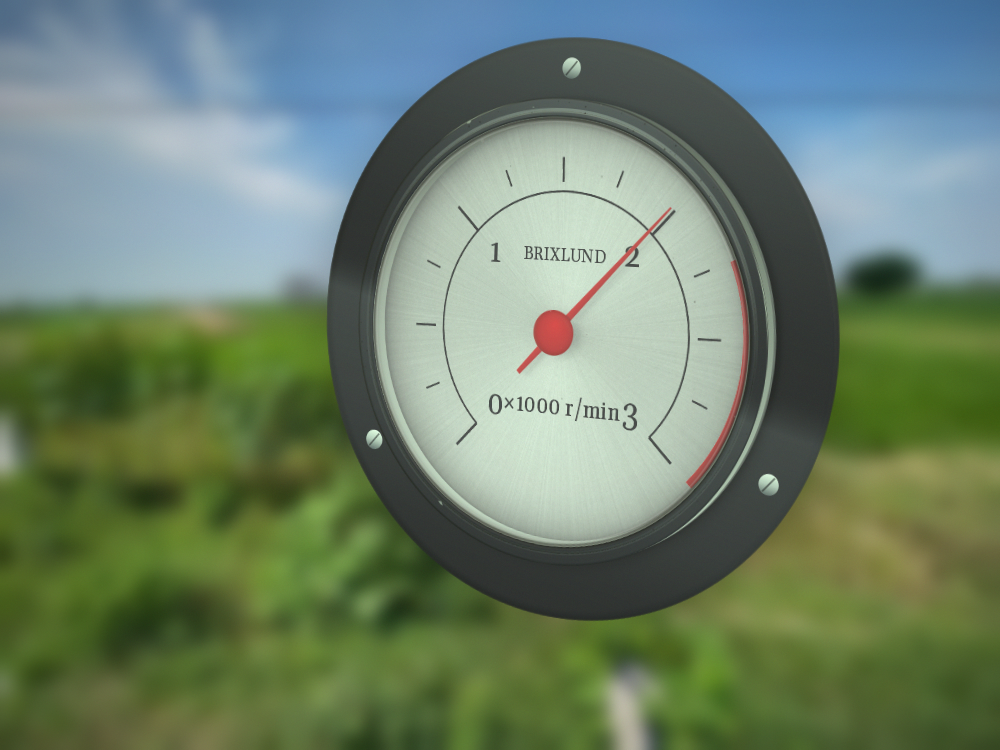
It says 2000 rpm
